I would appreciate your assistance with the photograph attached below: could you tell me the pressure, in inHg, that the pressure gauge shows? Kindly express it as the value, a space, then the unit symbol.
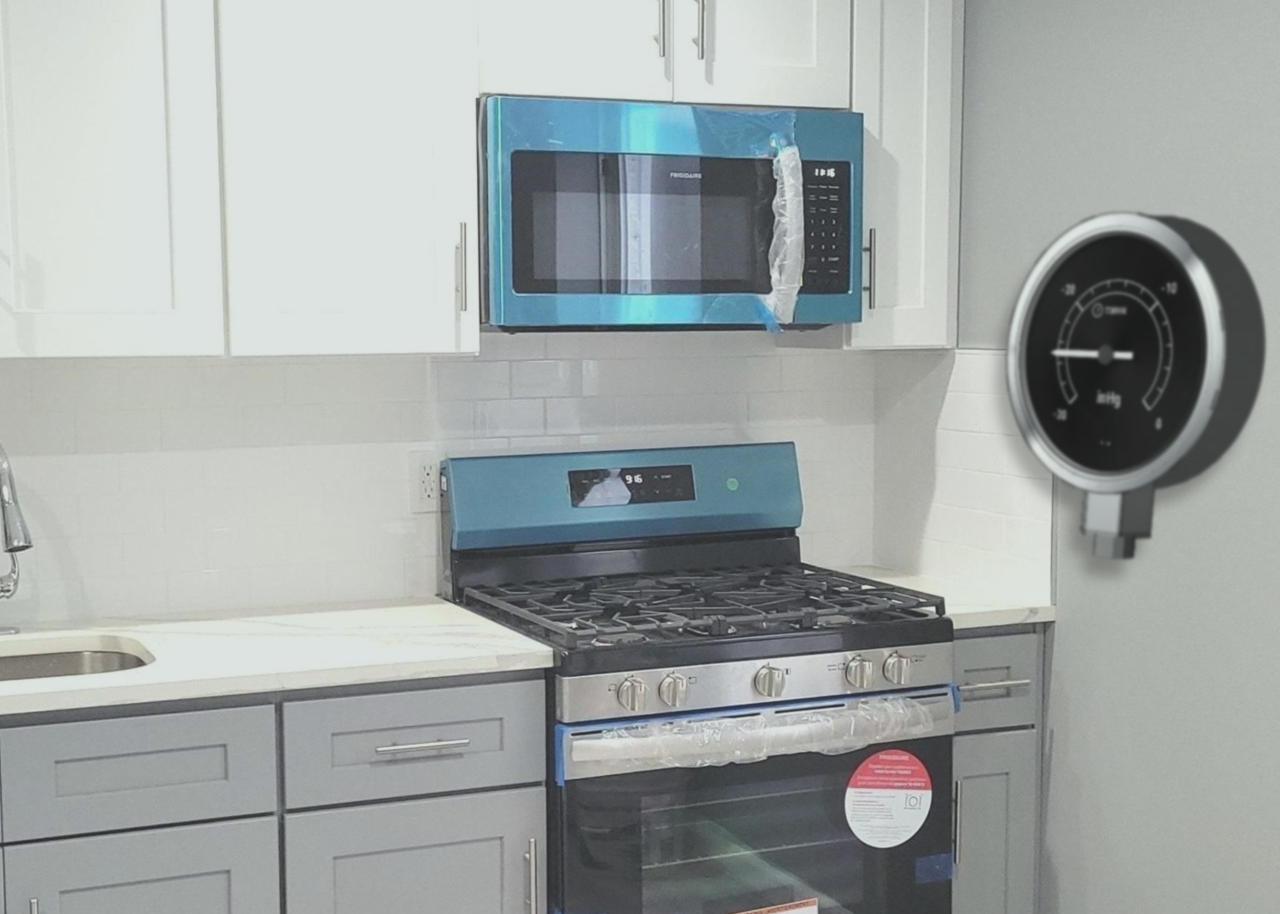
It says -25 inHg
